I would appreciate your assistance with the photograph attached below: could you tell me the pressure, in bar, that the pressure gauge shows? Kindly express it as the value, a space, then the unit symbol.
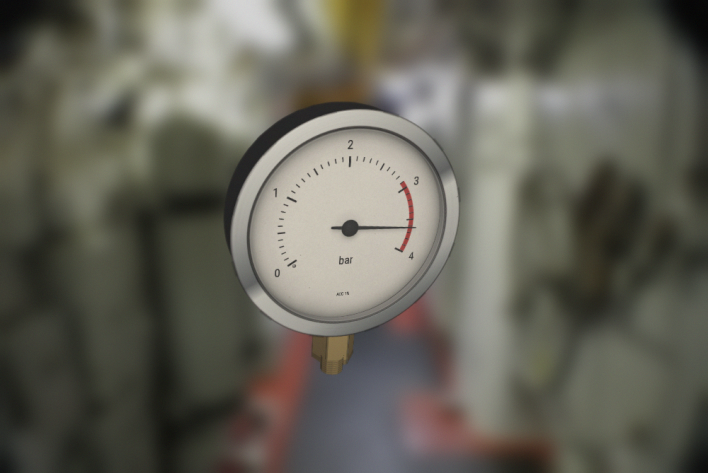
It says 3.6 bar
